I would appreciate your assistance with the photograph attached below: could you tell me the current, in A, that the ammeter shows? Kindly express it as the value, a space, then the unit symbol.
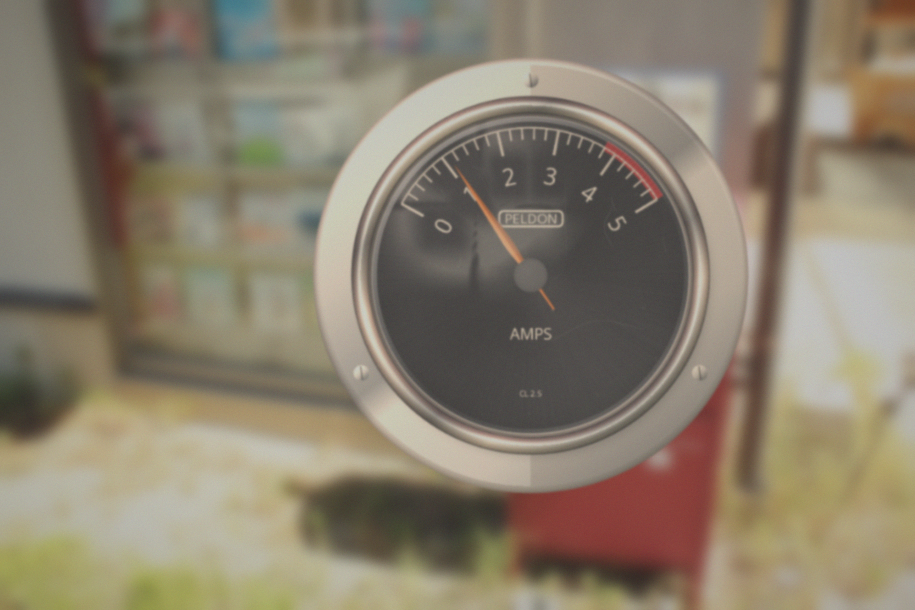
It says 1.1 A
